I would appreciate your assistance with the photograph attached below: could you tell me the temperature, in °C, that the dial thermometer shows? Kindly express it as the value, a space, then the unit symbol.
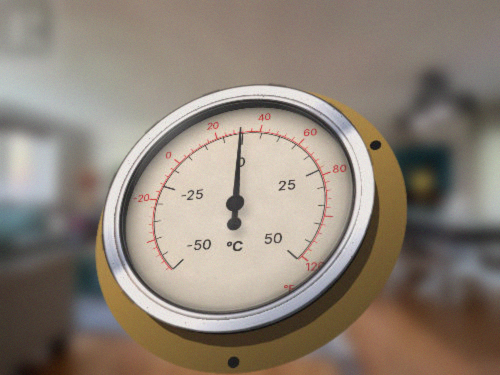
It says 0 °C
